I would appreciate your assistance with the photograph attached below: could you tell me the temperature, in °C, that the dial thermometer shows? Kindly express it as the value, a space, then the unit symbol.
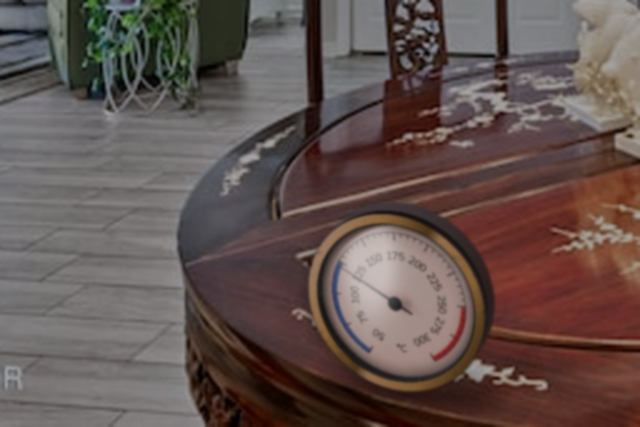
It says 125 °C
